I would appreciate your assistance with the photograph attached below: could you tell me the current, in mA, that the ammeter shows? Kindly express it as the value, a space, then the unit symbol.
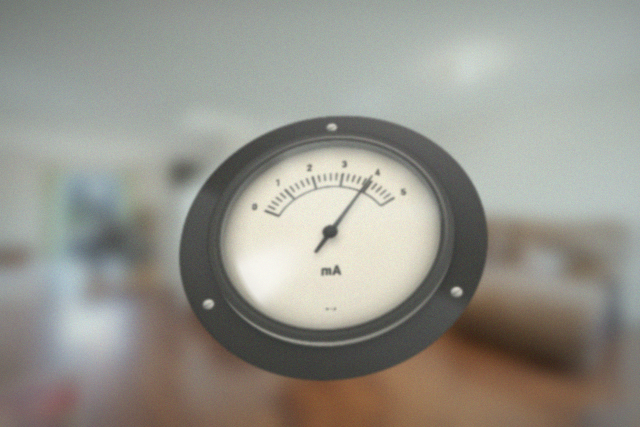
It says 4 mA
